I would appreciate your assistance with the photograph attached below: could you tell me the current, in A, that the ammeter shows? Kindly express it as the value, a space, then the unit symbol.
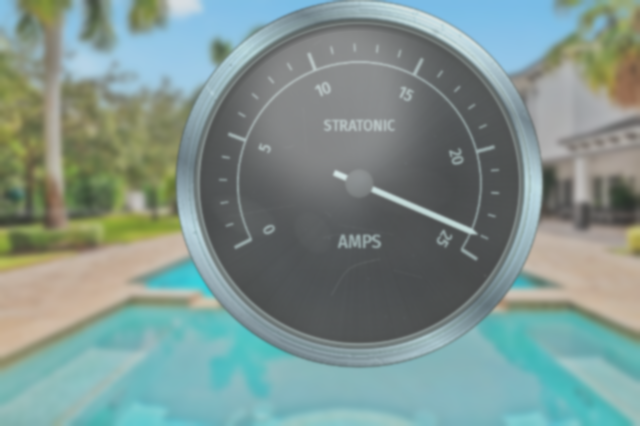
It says 24 A
